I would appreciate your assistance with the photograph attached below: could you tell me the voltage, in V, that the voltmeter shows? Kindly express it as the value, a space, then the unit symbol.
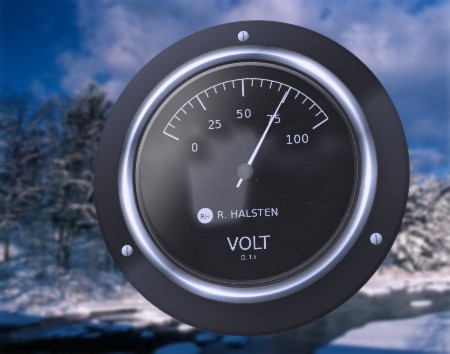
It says 75 V
